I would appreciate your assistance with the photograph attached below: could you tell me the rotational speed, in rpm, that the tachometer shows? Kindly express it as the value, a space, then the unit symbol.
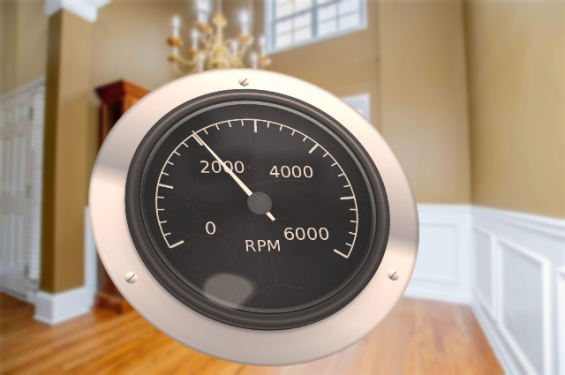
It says 2000 rpm
